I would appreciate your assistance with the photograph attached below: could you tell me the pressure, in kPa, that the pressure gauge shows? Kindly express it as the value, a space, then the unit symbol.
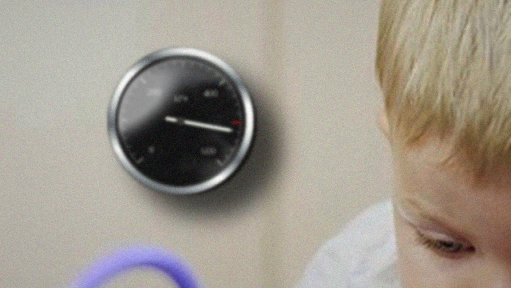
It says 520 kPa
